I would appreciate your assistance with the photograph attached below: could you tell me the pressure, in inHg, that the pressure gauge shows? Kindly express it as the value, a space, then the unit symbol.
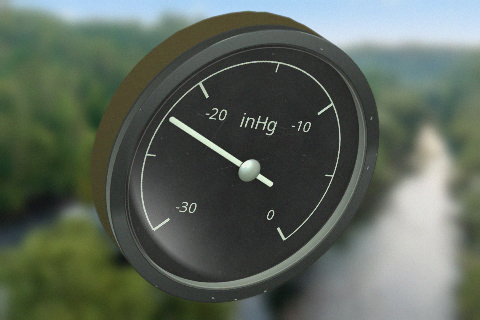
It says -22.5 inHg
